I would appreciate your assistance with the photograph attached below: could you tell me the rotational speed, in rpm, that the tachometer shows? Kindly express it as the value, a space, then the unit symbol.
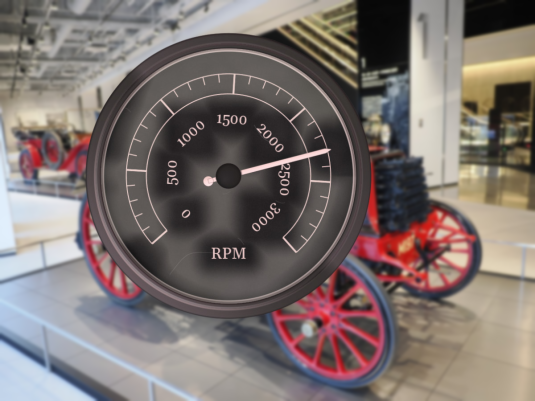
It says 2300 rpm
